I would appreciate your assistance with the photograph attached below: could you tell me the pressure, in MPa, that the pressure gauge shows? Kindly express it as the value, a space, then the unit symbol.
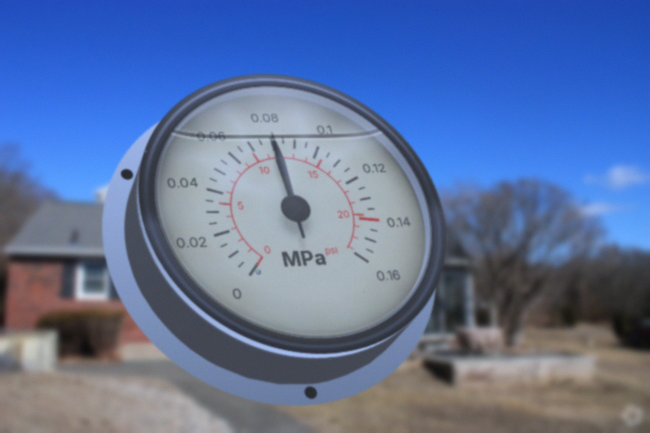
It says 0.08 MPa
